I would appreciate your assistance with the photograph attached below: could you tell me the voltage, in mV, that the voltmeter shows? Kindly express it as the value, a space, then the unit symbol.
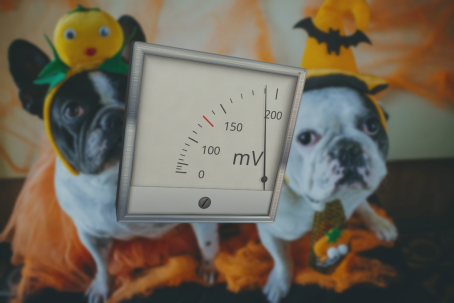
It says 190 mV
